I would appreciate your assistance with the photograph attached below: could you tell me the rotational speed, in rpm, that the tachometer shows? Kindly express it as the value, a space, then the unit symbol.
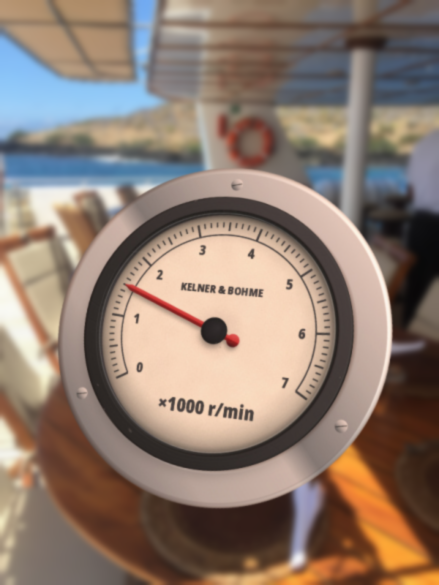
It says 1500 rpm
